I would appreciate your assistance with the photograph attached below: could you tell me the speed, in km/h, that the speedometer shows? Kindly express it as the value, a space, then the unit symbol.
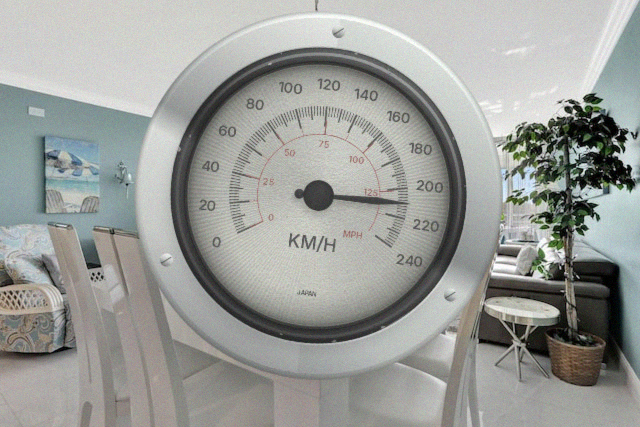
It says 210 km/h
